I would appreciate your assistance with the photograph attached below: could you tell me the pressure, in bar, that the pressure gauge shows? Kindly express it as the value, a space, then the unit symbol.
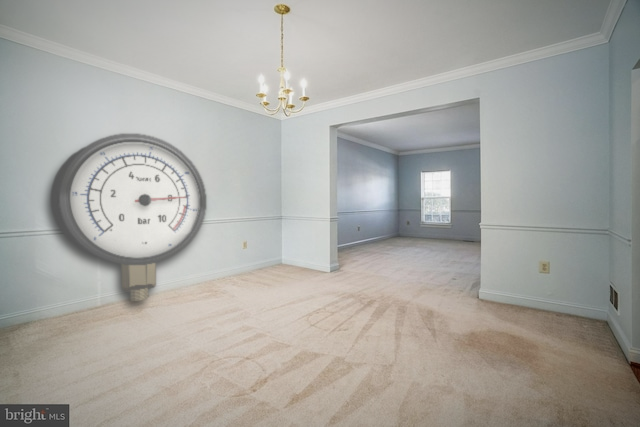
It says 8 bar
